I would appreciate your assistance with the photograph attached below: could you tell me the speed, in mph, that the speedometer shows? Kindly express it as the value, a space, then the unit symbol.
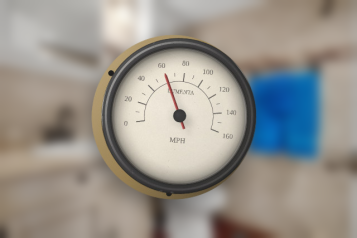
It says 60 mph
